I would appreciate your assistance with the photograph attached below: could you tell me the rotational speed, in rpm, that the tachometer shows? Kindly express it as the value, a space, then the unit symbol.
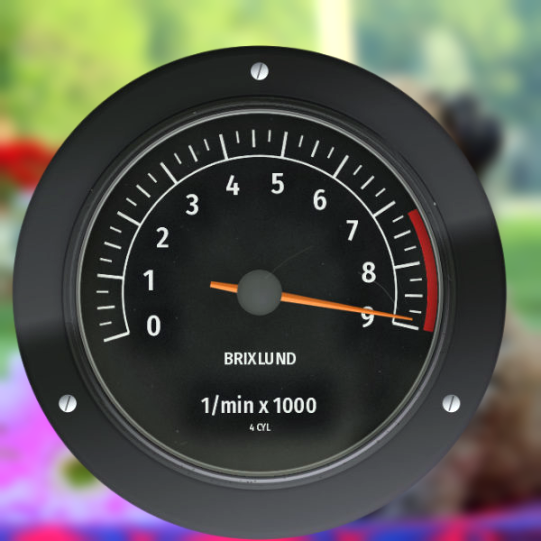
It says 8875 rpm
